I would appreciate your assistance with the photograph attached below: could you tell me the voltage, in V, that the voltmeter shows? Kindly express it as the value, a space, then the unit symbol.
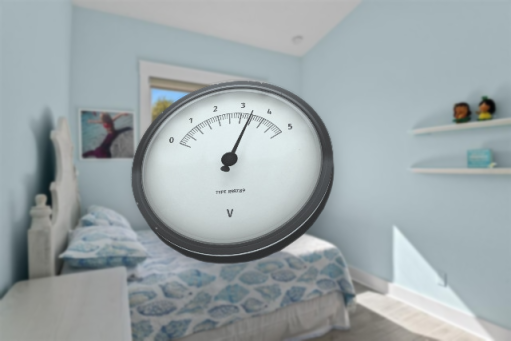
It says 3.5 V
